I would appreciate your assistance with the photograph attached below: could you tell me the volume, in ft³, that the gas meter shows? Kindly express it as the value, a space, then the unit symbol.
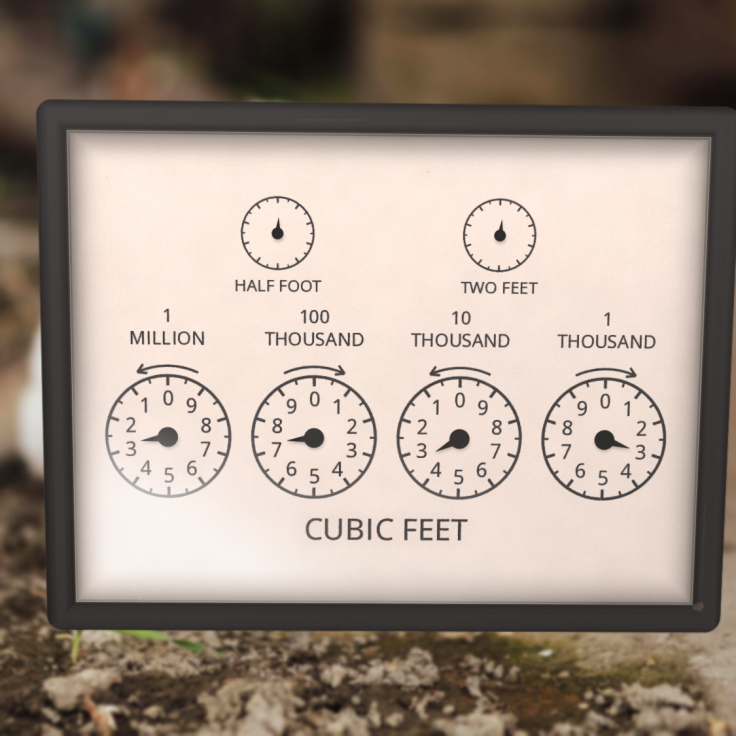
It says 273300 ft³
